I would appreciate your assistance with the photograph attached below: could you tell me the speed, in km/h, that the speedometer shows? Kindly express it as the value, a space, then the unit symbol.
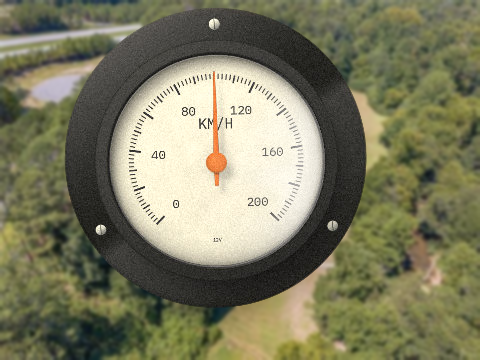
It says 100 km/h
